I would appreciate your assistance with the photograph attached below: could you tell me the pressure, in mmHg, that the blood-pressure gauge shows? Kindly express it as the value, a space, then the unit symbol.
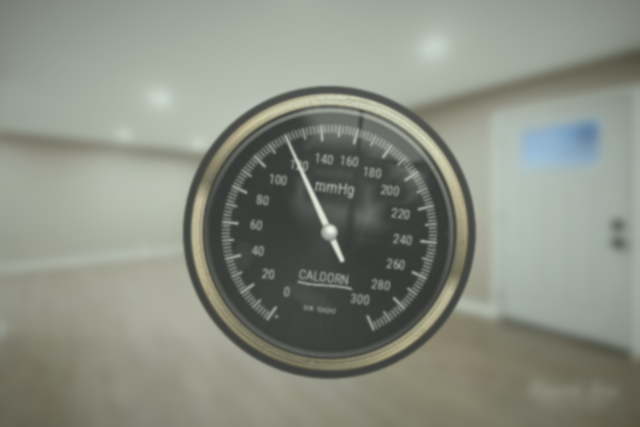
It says 120 mmHg
